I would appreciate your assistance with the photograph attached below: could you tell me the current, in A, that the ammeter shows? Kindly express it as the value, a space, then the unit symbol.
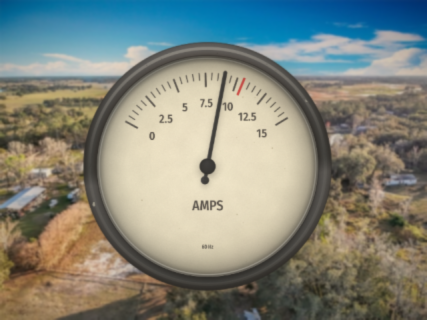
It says 9 A
